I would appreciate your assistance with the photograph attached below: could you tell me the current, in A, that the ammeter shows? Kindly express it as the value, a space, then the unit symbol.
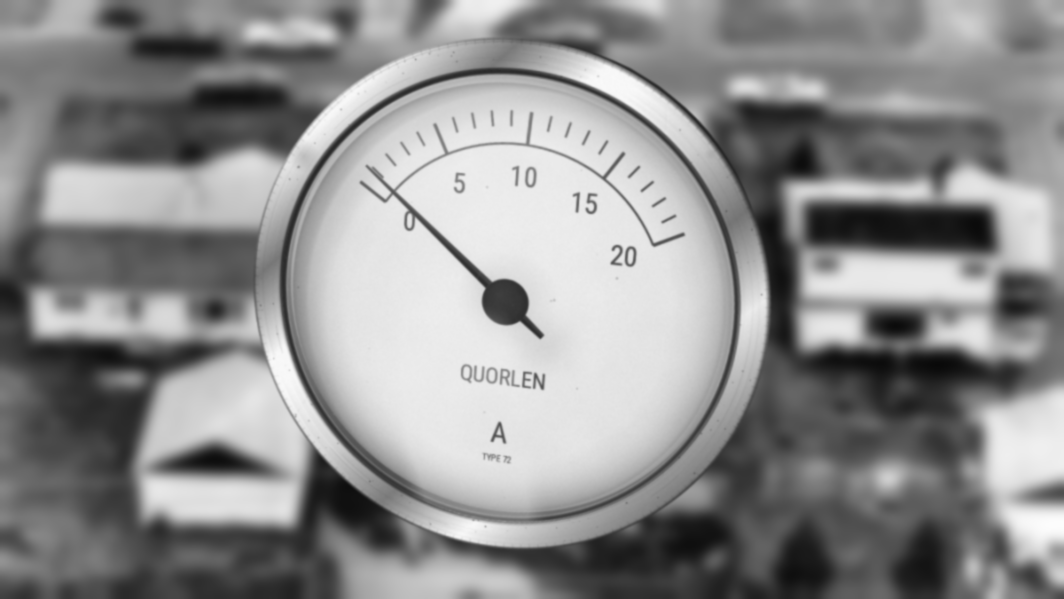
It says 1 A
